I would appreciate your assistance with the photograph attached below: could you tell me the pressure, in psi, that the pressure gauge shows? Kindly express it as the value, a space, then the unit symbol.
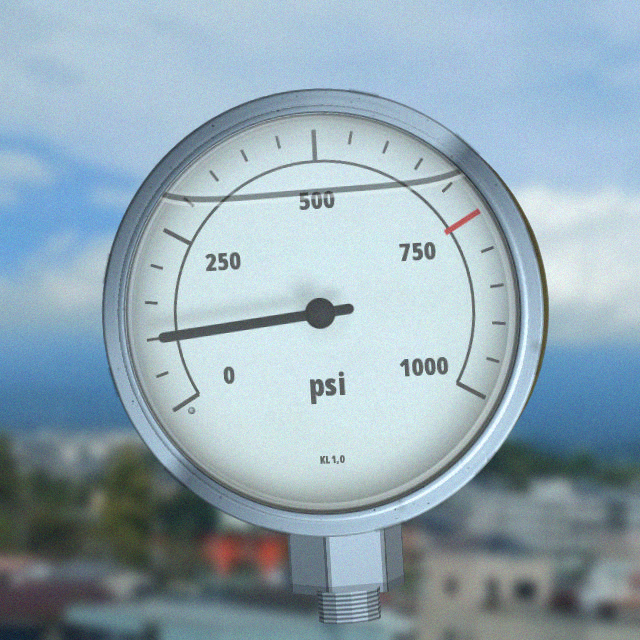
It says 100 psi
